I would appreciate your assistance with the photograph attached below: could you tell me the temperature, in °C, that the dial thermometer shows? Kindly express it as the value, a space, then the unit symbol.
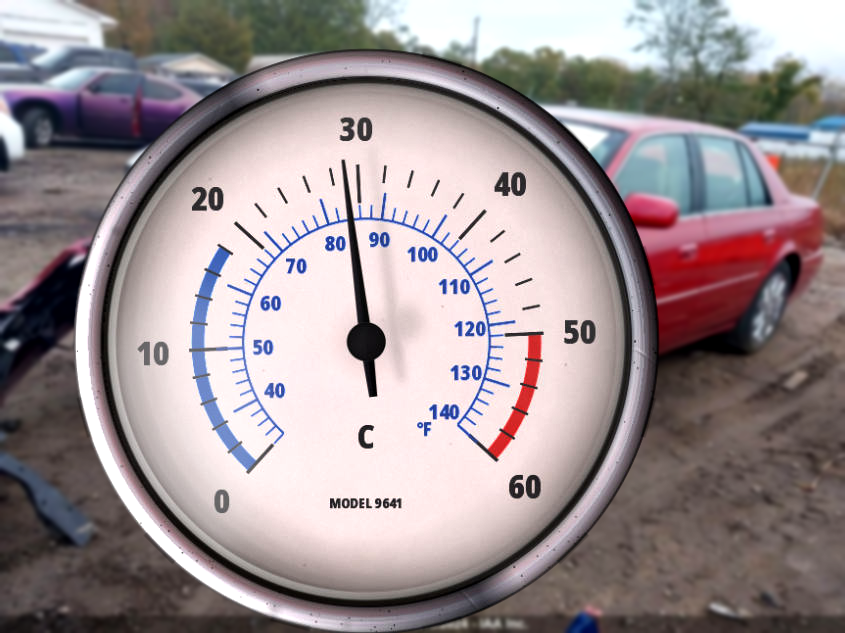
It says 29 °C
